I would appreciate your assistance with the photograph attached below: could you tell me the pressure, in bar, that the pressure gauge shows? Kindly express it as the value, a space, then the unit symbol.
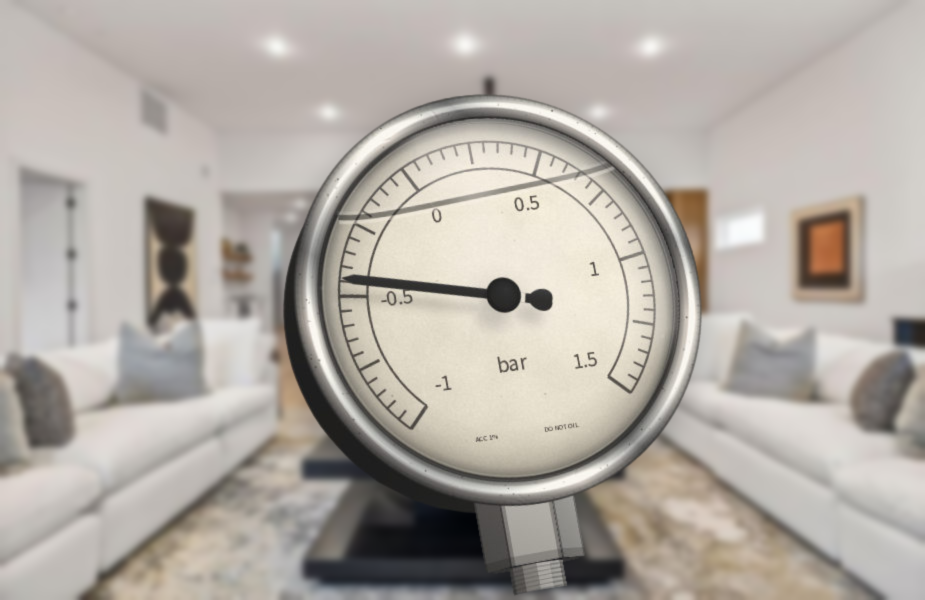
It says -0.45 bar
